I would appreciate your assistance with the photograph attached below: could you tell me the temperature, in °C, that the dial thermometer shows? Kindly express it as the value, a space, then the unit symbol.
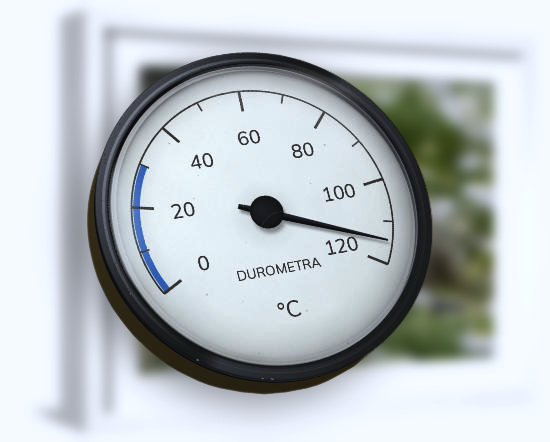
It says 115 °C
